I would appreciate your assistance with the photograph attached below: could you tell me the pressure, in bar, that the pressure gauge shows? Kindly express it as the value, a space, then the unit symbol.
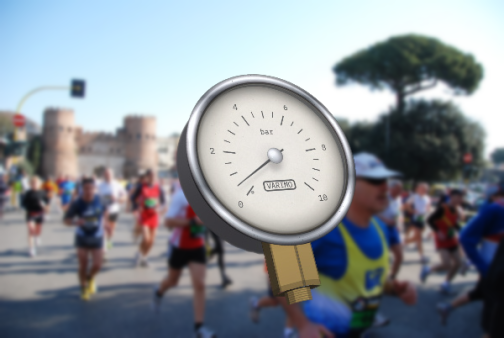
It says 0.5 bar
